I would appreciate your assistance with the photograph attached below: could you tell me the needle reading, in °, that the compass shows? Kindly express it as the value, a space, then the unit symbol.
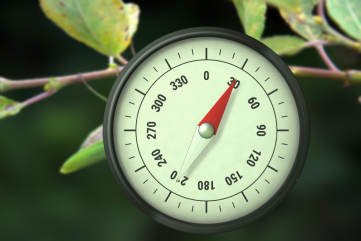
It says 30 °
